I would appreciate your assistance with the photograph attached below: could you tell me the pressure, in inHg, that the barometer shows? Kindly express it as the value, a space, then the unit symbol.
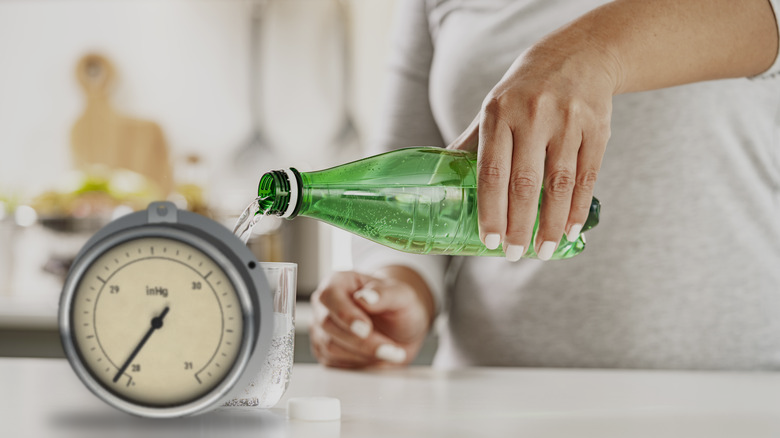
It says 28.1 inHg
